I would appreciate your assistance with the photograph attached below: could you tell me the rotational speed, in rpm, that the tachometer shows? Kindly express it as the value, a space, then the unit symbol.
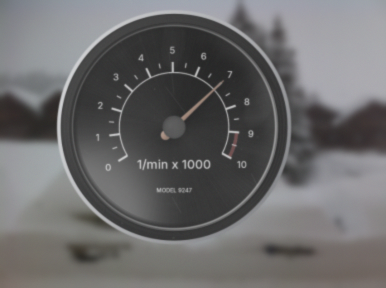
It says 7000 rpm
